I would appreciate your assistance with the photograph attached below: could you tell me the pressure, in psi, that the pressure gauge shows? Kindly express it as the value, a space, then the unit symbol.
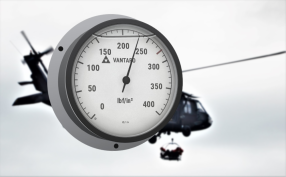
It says 230 psi
